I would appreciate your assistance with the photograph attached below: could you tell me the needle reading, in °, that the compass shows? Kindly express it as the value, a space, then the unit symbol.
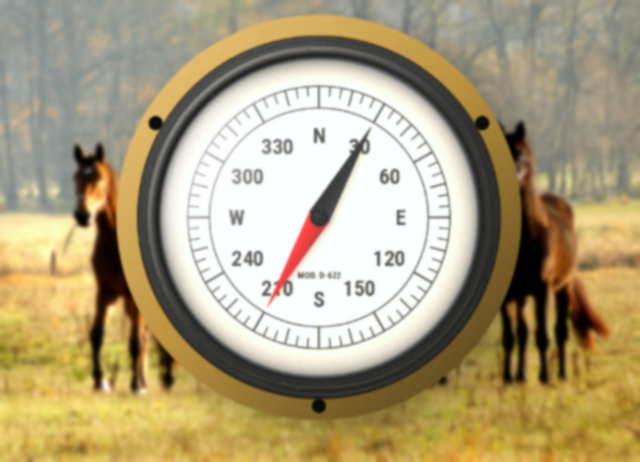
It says 210 °
